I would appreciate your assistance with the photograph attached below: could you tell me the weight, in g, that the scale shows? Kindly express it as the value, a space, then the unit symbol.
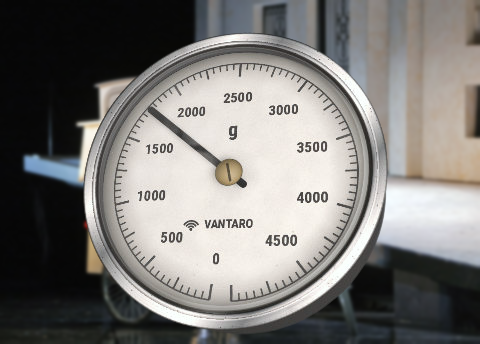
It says 1750 g
